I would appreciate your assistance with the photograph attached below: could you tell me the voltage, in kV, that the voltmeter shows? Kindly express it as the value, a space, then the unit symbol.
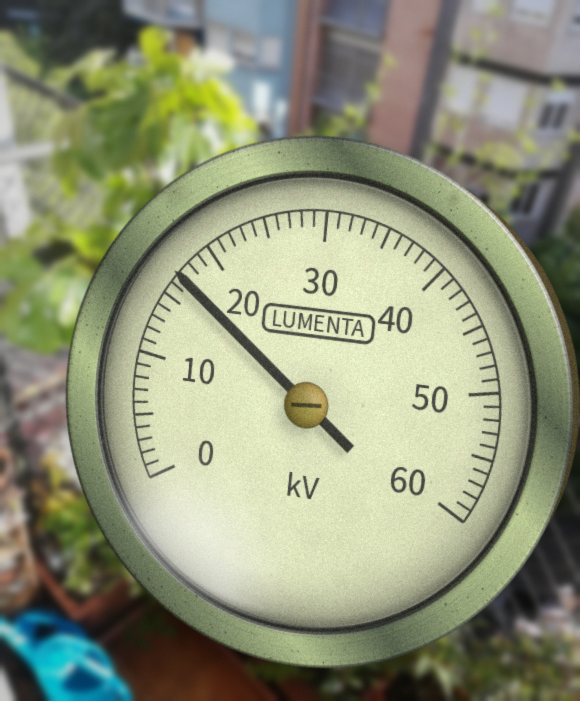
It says 17 kV
